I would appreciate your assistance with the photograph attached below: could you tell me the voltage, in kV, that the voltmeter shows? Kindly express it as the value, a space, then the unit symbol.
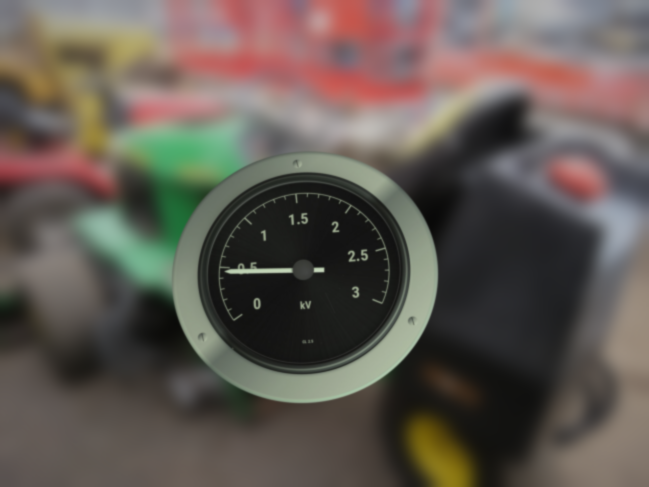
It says 0.45 kV
